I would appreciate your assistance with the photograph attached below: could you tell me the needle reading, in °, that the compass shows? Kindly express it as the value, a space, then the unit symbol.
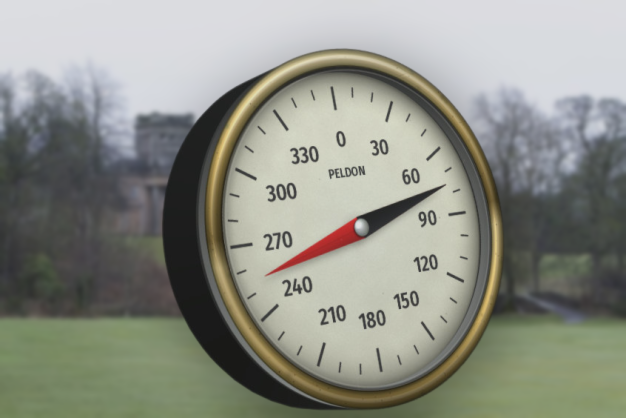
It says 255 °
